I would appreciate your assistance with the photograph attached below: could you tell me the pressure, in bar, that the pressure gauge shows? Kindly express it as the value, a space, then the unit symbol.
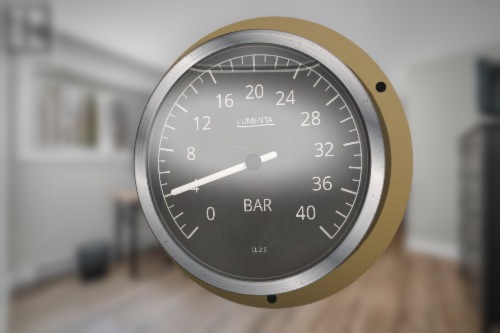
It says 4 bar
